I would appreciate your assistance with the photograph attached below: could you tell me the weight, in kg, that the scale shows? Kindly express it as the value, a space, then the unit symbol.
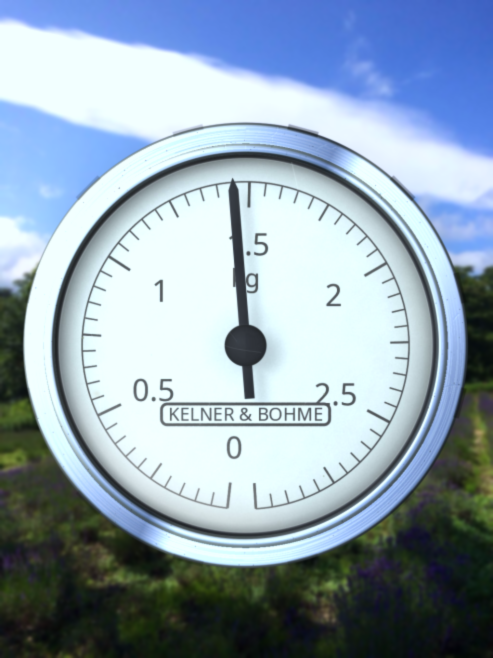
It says 1.45 kg
